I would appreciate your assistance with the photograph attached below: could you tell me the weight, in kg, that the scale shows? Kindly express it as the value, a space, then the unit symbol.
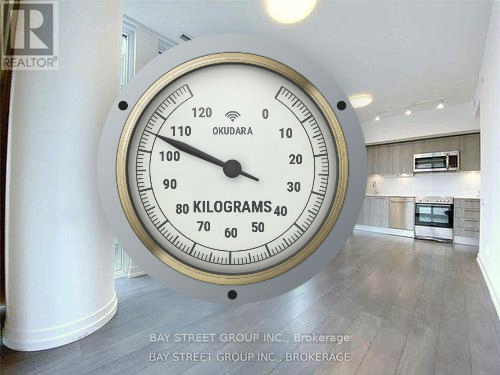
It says 105 kg
